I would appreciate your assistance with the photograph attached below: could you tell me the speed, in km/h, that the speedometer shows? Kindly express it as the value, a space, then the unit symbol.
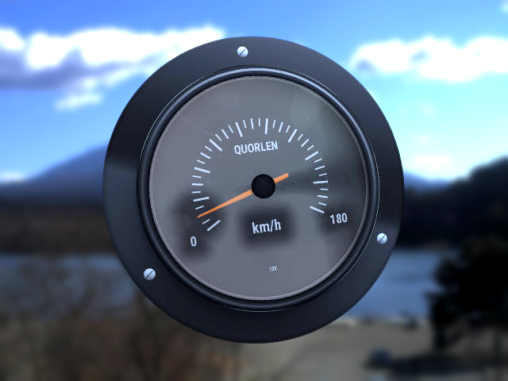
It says 10 km/h
